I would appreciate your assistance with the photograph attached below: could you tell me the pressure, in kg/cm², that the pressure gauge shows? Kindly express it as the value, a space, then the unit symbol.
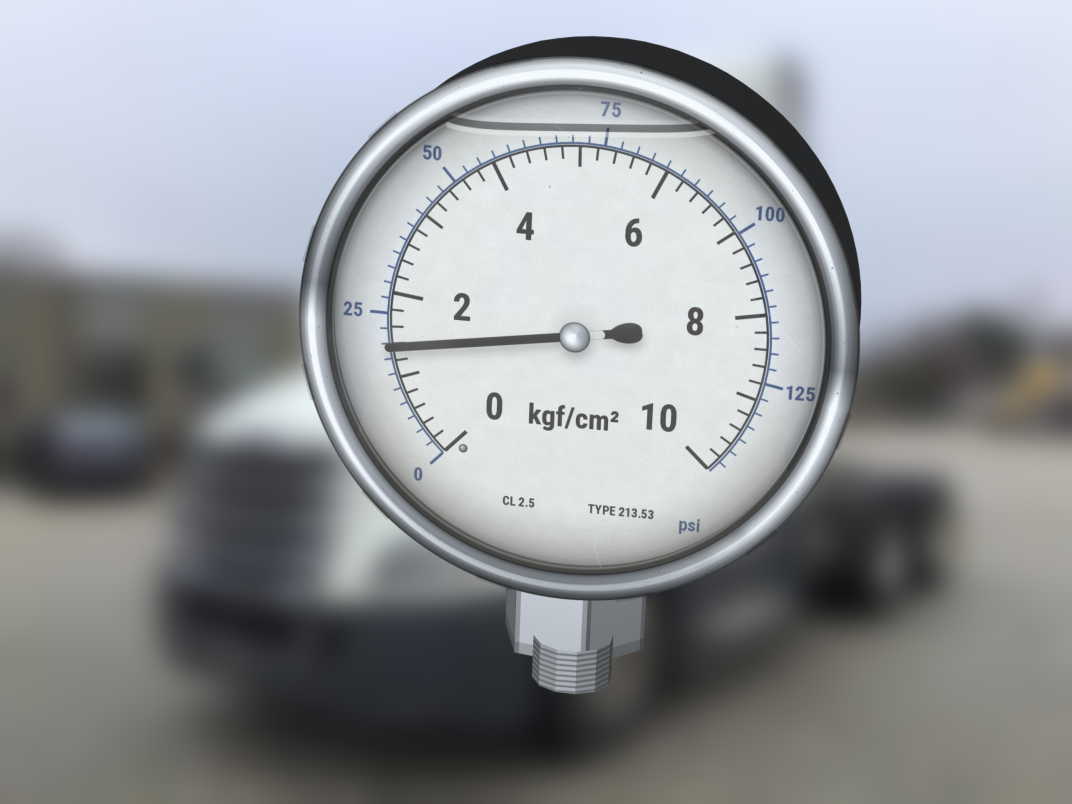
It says 1.4 kg/cm²
